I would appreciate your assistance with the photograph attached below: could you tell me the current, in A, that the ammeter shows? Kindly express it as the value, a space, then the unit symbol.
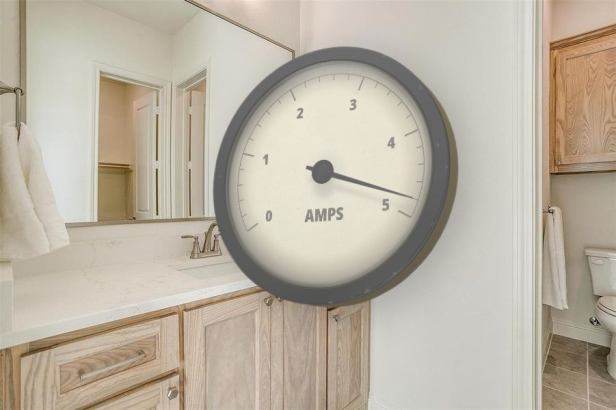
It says 4.8 A
